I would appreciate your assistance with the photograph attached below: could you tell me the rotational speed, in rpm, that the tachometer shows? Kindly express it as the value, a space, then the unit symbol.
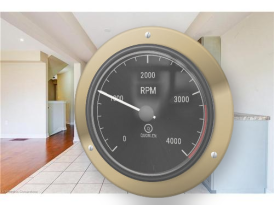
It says 1000 rpm
